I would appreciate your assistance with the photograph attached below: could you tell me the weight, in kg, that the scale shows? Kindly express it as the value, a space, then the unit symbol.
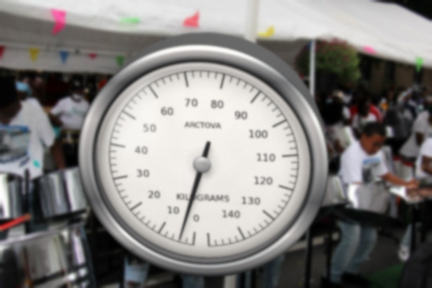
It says 4 kg
